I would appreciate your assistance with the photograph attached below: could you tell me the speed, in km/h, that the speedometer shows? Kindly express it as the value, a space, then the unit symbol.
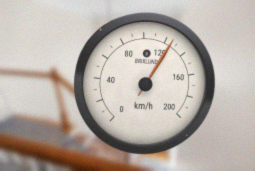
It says 125 km/h
